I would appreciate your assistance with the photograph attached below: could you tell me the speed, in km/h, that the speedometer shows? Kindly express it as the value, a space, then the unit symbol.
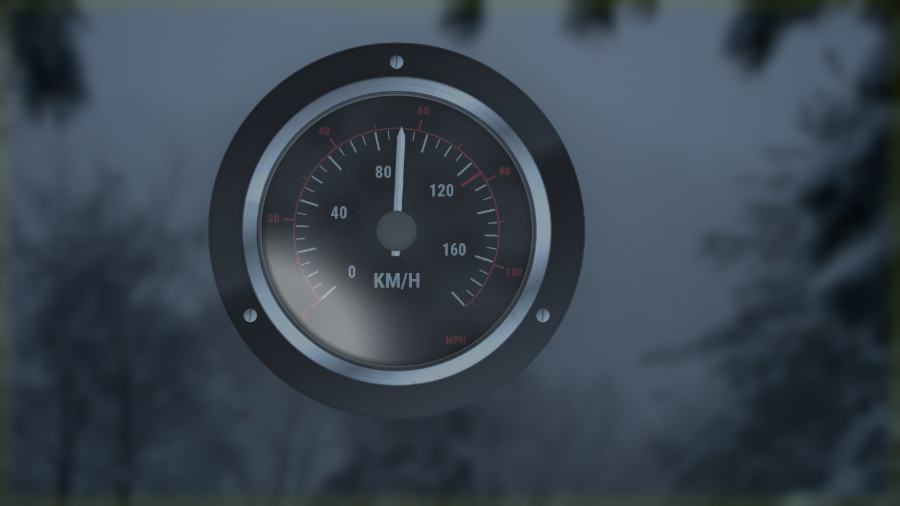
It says 90 km/h
